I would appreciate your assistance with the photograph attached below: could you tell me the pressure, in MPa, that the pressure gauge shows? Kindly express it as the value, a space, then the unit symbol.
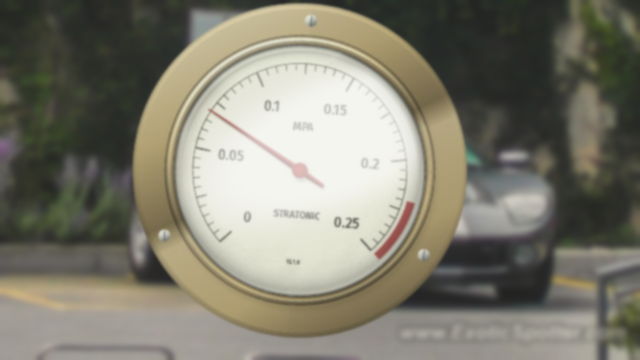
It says 0.07 MPa
